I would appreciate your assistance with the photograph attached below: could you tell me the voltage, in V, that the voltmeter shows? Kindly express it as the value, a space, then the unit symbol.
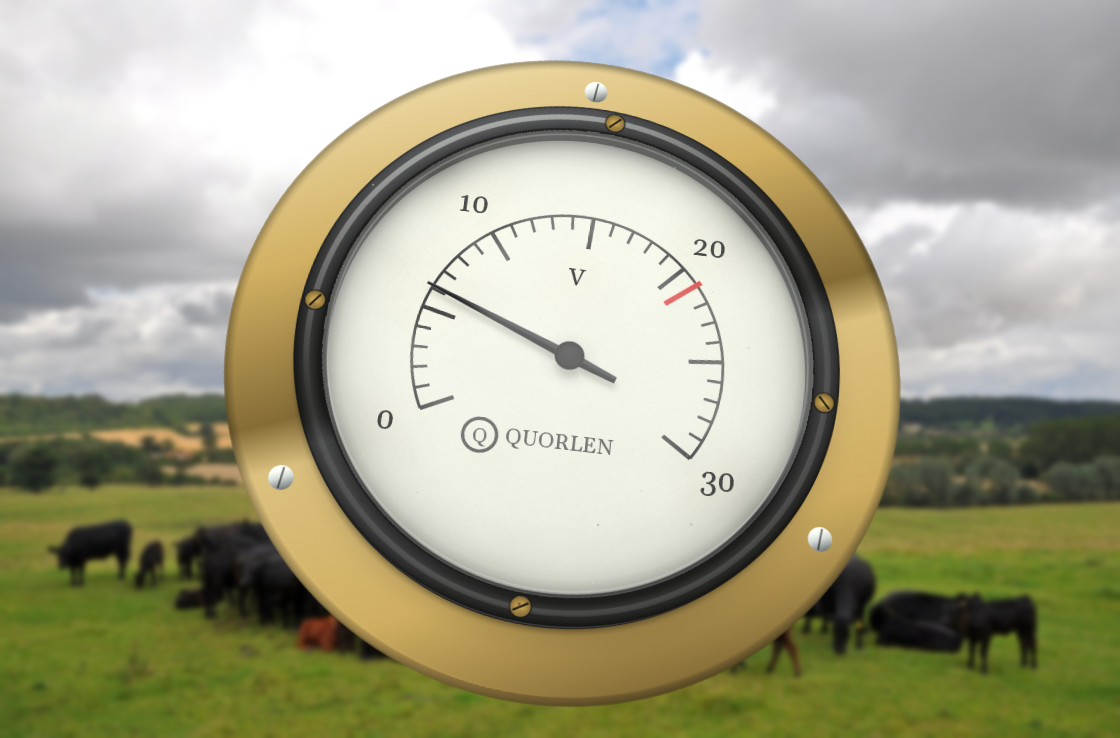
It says 6 V
